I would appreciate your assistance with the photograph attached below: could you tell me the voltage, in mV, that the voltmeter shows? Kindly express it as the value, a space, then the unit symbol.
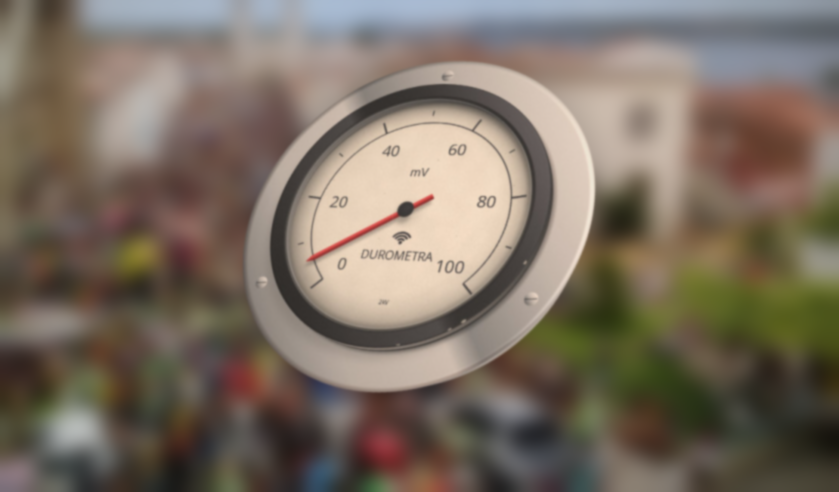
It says 5 mV
